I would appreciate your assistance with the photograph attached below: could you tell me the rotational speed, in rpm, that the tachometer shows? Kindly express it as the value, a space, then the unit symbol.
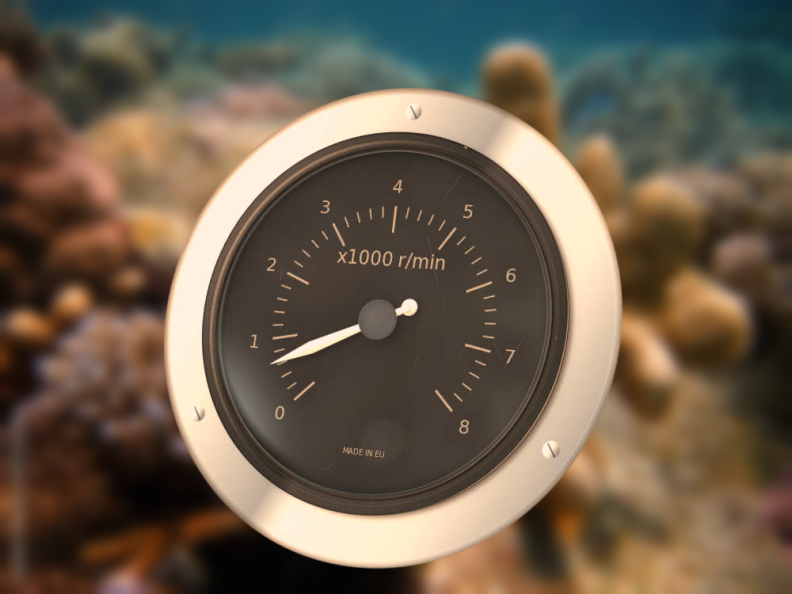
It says 600 rpm
